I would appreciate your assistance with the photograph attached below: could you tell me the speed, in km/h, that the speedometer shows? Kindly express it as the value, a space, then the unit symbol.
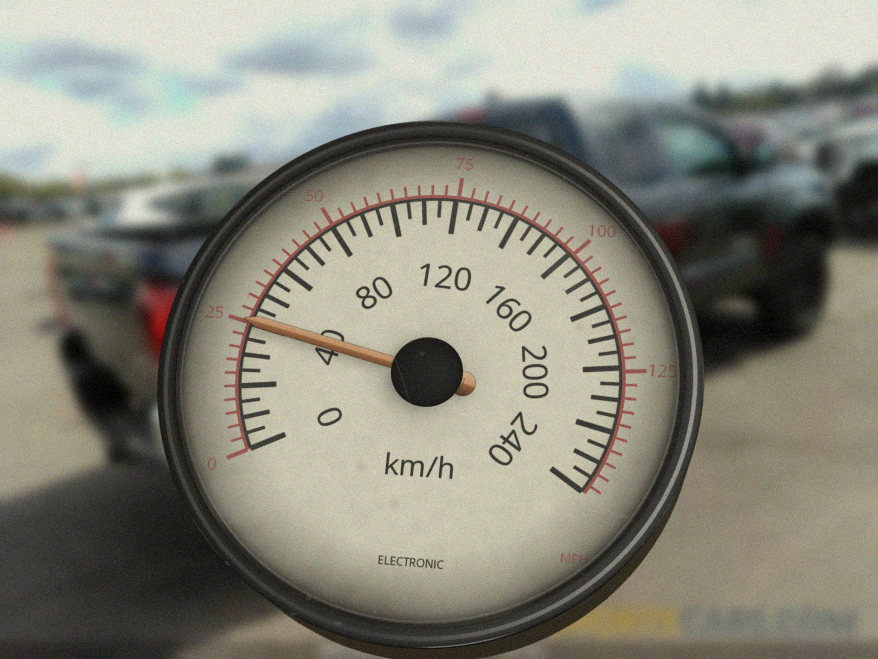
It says 40 km/h
